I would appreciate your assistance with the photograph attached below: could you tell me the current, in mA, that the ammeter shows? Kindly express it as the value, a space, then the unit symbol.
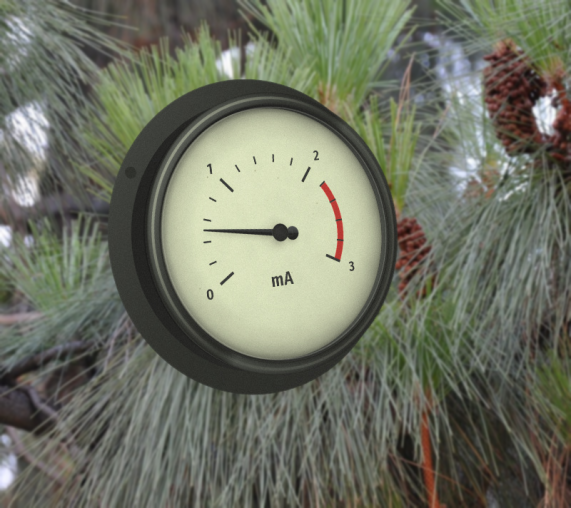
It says 0.5 mA
